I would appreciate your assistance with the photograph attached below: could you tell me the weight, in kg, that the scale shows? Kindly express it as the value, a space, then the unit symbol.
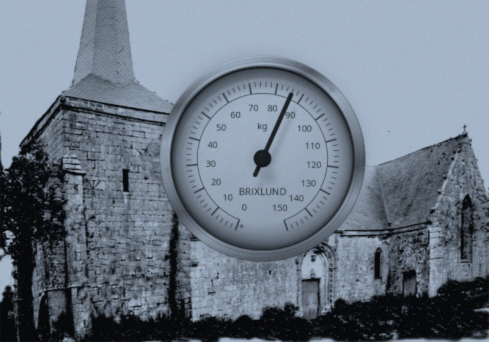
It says 86 kg
